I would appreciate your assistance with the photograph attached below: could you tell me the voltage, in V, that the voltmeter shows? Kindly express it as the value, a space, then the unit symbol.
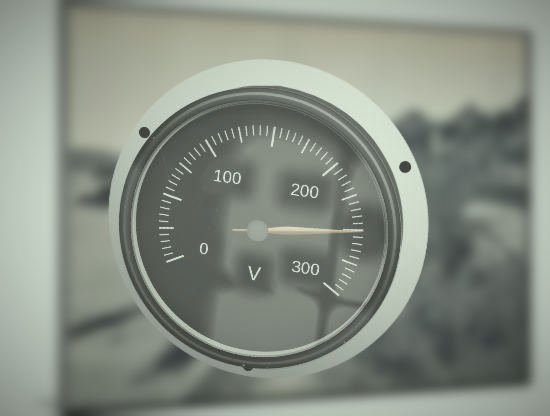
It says 250 V
